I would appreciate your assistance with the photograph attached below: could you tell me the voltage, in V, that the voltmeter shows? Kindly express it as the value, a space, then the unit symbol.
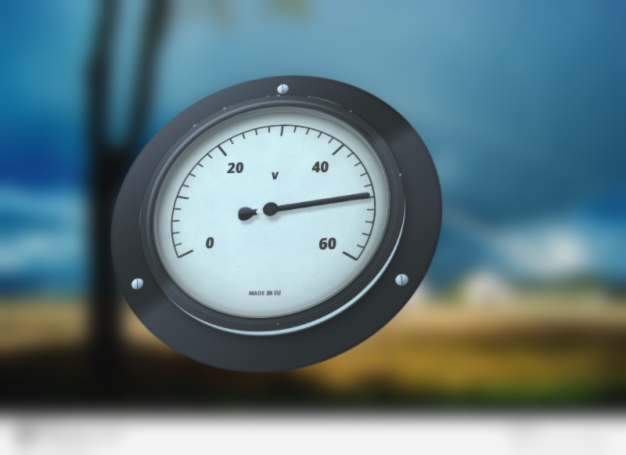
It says 50 V
